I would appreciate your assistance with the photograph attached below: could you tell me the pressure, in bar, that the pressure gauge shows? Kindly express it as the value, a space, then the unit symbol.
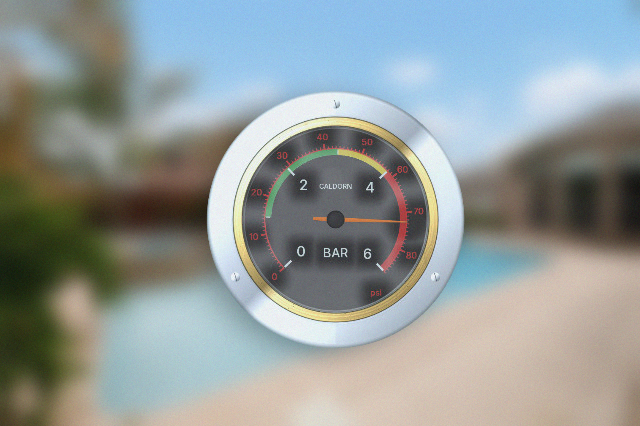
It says 5 bar
